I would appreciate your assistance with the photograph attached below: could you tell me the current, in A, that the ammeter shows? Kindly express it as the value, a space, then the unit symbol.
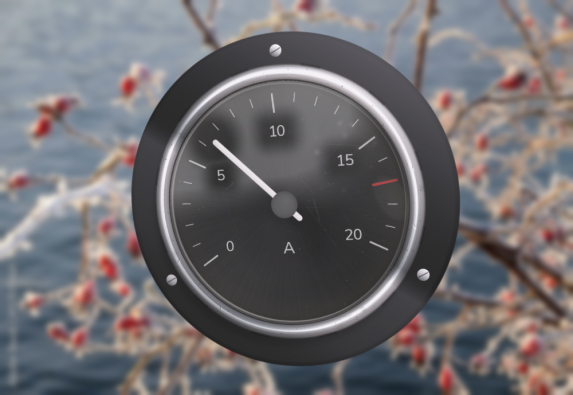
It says 6.5 A
